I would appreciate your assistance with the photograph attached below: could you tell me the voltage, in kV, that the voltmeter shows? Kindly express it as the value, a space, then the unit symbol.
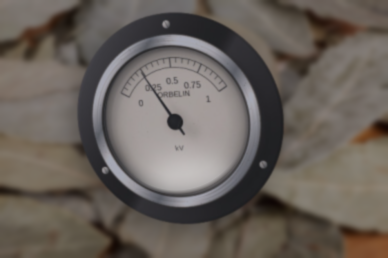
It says 0.25 kV
